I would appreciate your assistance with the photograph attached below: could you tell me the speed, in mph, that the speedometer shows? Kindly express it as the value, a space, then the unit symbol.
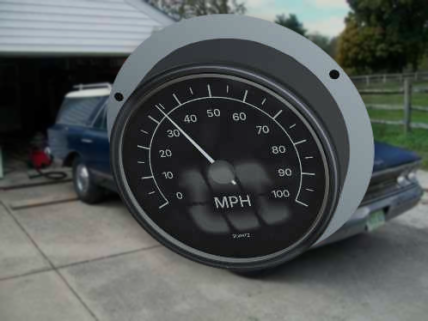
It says 35 mph
